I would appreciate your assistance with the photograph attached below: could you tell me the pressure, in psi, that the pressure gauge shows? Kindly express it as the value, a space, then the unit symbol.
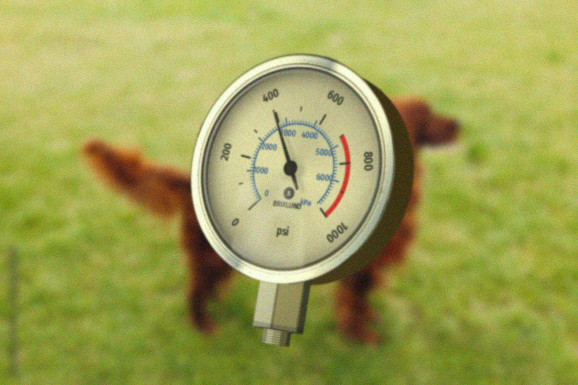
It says 400 psi
